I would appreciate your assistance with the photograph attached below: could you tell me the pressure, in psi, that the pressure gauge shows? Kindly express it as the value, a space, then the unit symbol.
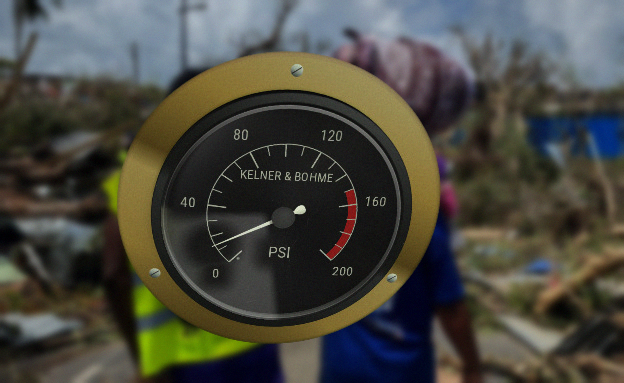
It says 15 psi
